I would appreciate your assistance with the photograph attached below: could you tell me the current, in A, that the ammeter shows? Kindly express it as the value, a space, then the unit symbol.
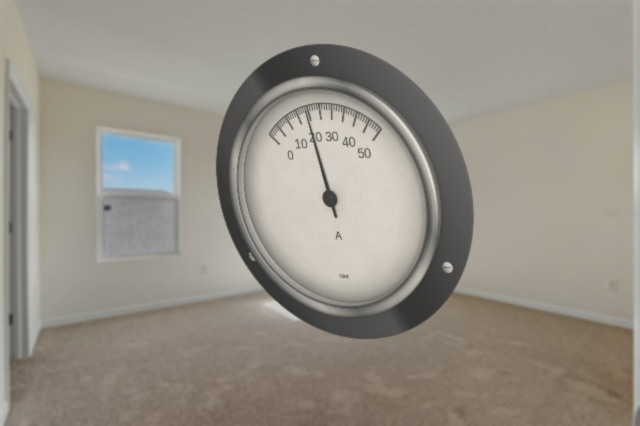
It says 20 A
